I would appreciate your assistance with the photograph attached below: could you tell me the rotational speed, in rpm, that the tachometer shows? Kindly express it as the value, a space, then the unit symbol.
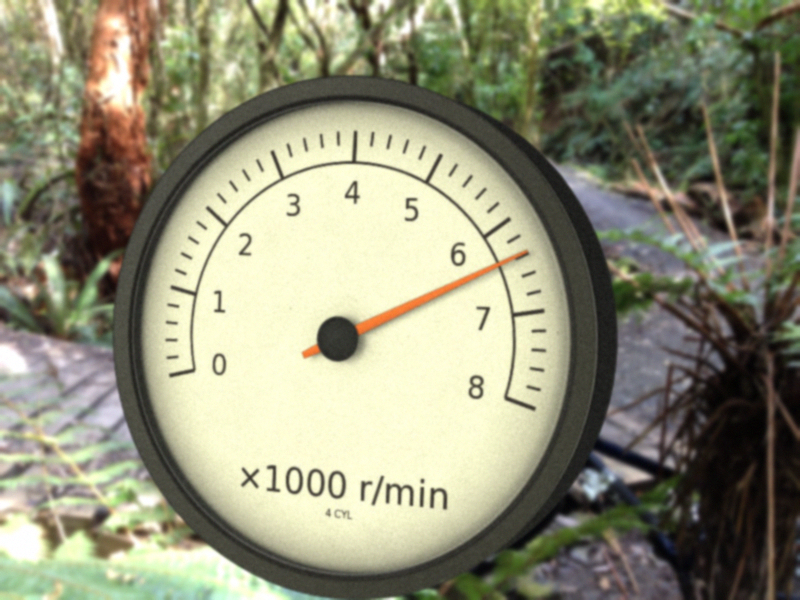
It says 6400 rpm
